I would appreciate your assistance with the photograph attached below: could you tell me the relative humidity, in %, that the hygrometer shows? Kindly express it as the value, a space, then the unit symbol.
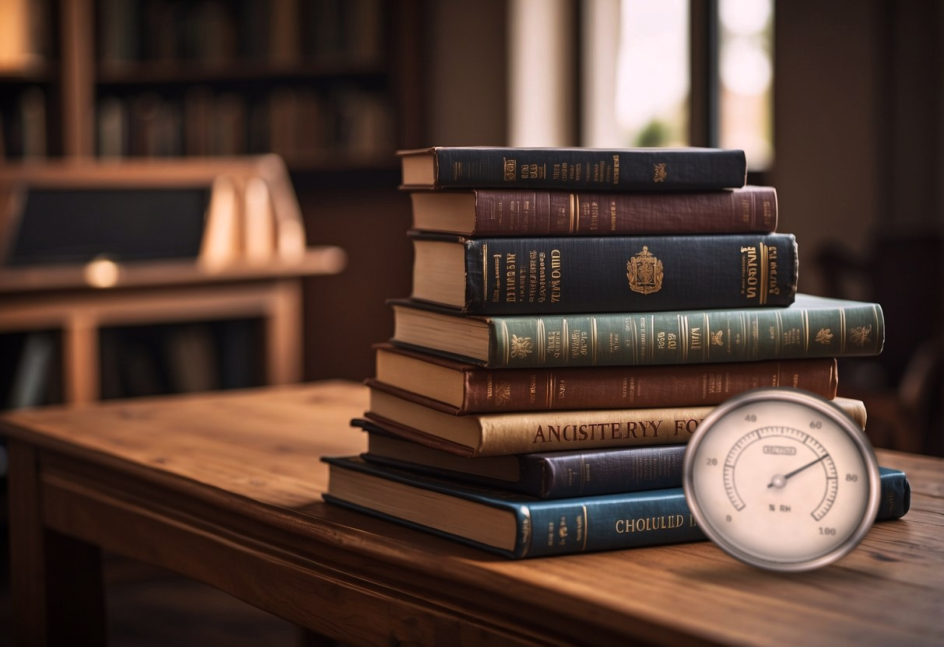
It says 70 %
